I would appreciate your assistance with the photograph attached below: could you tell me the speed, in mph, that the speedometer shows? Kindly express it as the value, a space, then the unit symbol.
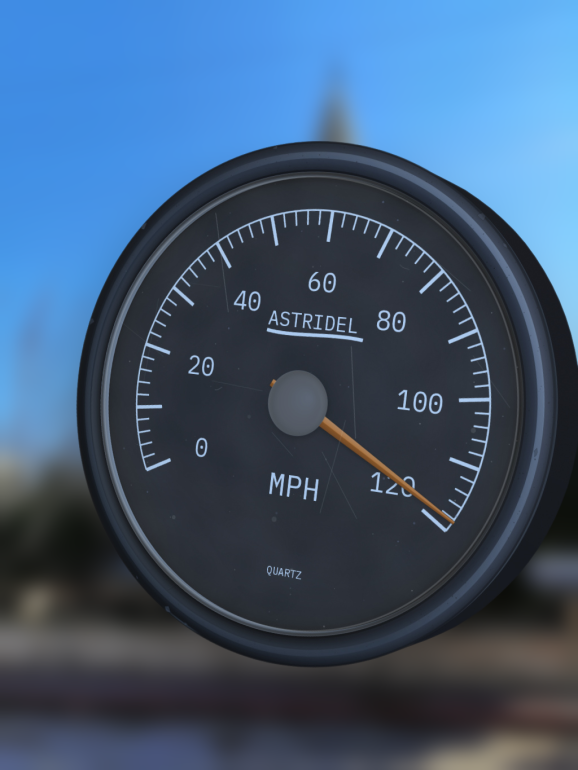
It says 118 mph
